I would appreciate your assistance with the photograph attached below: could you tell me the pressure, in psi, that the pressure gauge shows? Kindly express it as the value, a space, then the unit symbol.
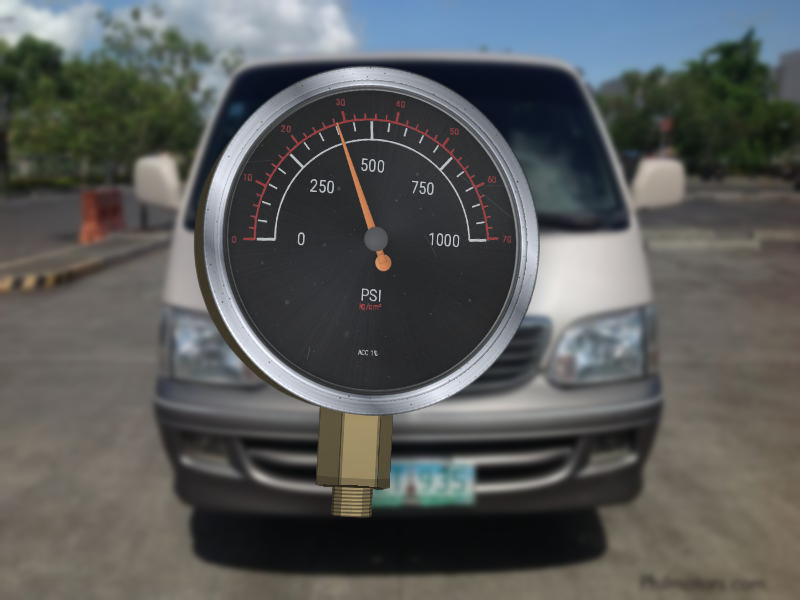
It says 400 psi
